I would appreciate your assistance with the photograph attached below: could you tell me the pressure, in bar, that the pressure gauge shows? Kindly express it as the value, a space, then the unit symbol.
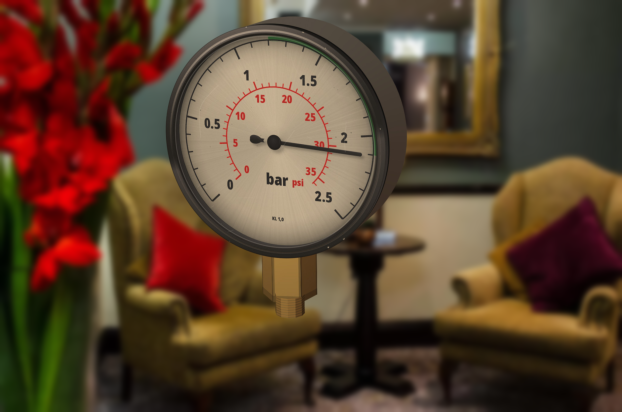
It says 2.1 bar
